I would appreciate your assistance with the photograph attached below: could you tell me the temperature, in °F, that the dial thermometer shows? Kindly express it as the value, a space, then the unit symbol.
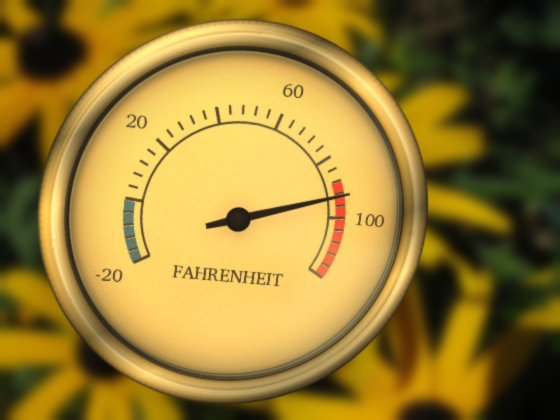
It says 92 °F
